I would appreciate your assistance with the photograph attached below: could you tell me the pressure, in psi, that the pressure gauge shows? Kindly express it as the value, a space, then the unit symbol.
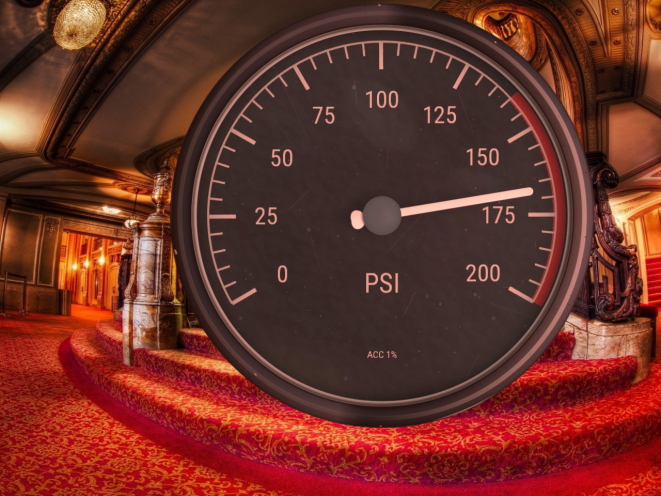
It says 167.5 psi
